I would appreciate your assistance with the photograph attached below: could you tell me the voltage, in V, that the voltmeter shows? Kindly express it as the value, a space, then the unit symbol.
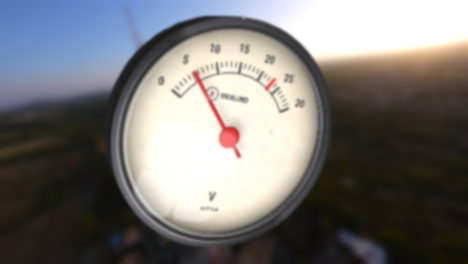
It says 5 V
